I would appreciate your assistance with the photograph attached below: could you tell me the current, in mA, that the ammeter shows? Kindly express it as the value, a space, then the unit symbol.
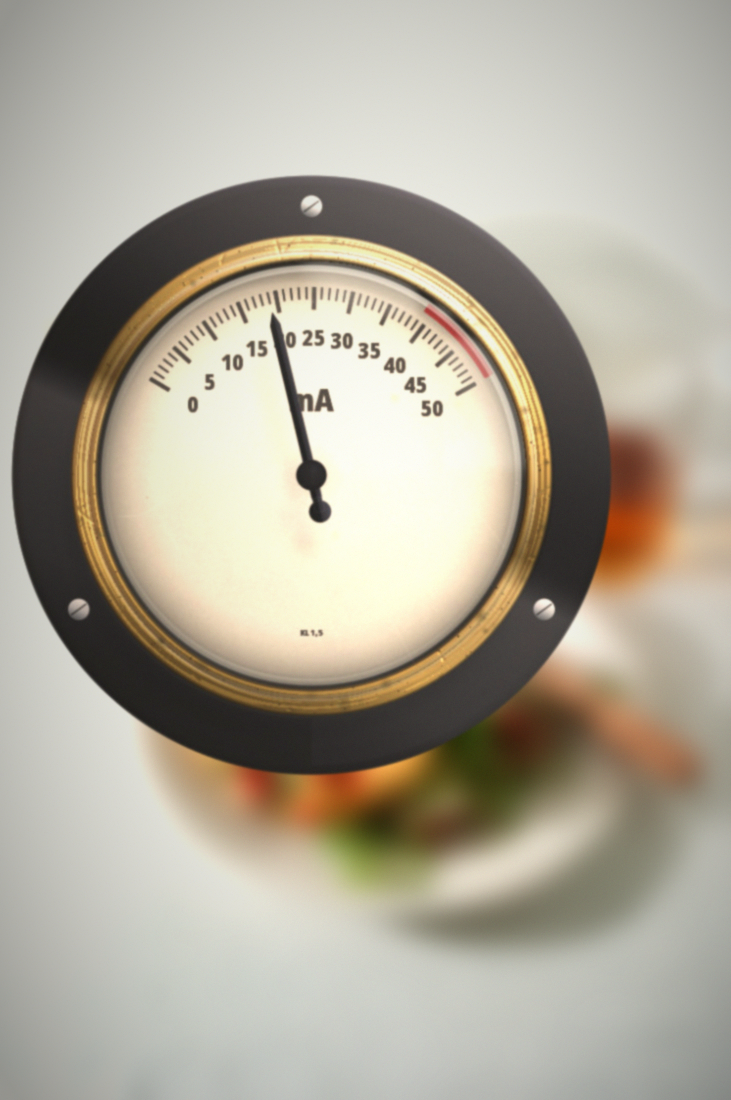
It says 19 mA
